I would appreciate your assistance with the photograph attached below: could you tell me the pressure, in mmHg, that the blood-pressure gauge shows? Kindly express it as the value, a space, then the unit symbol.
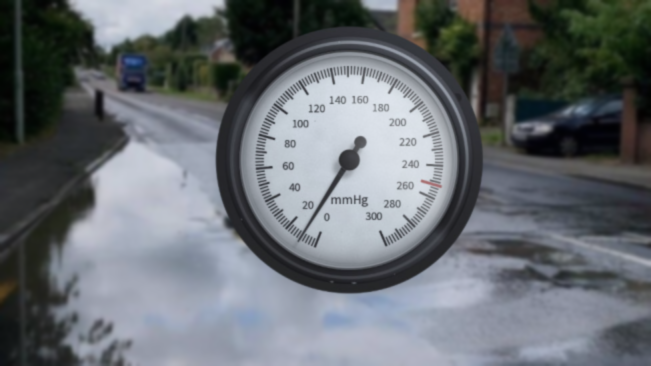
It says 10 mmHg
